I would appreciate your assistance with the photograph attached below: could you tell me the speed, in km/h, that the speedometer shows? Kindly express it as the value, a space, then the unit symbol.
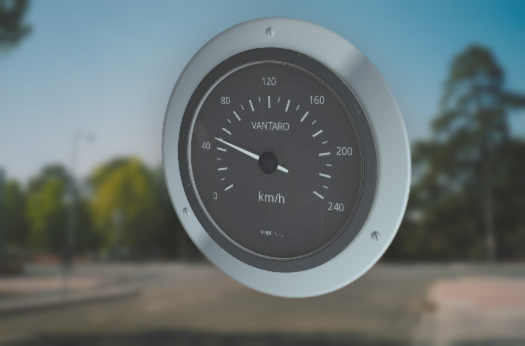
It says 50 km/h
